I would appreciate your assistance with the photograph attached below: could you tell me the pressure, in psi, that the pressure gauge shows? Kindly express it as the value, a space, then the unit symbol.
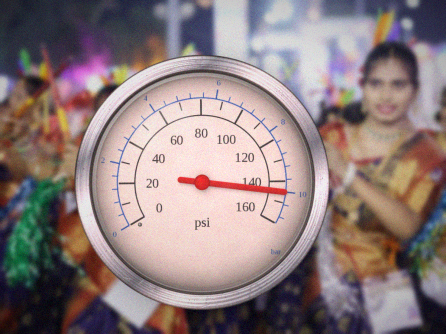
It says 145 psi
